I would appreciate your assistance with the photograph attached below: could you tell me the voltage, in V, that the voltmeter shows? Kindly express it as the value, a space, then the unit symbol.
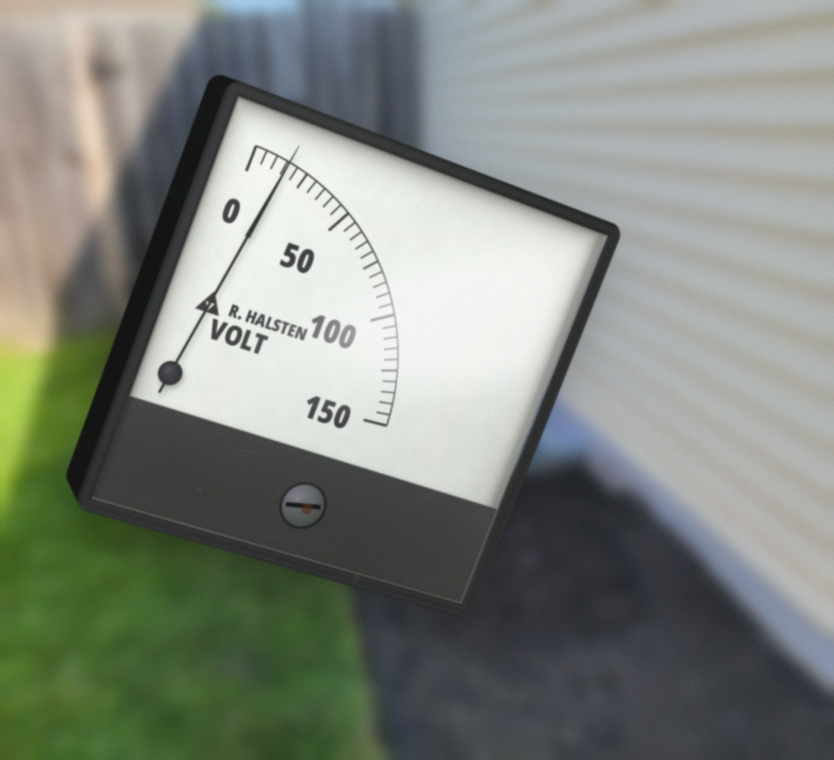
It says 15 V
